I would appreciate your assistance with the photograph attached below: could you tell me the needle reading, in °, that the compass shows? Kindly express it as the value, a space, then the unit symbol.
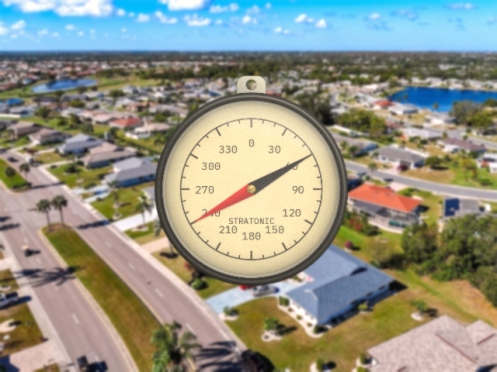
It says 240 °
